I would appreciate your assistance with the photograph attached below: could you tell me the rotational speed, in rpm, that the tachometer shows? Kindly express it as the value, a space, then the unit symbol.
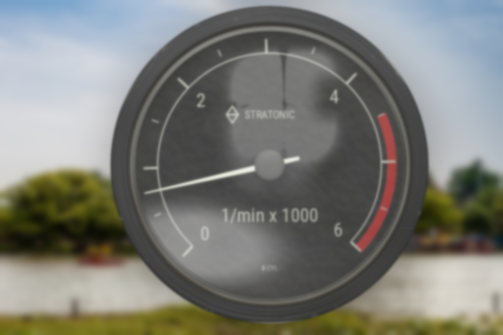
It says 750 rpm
